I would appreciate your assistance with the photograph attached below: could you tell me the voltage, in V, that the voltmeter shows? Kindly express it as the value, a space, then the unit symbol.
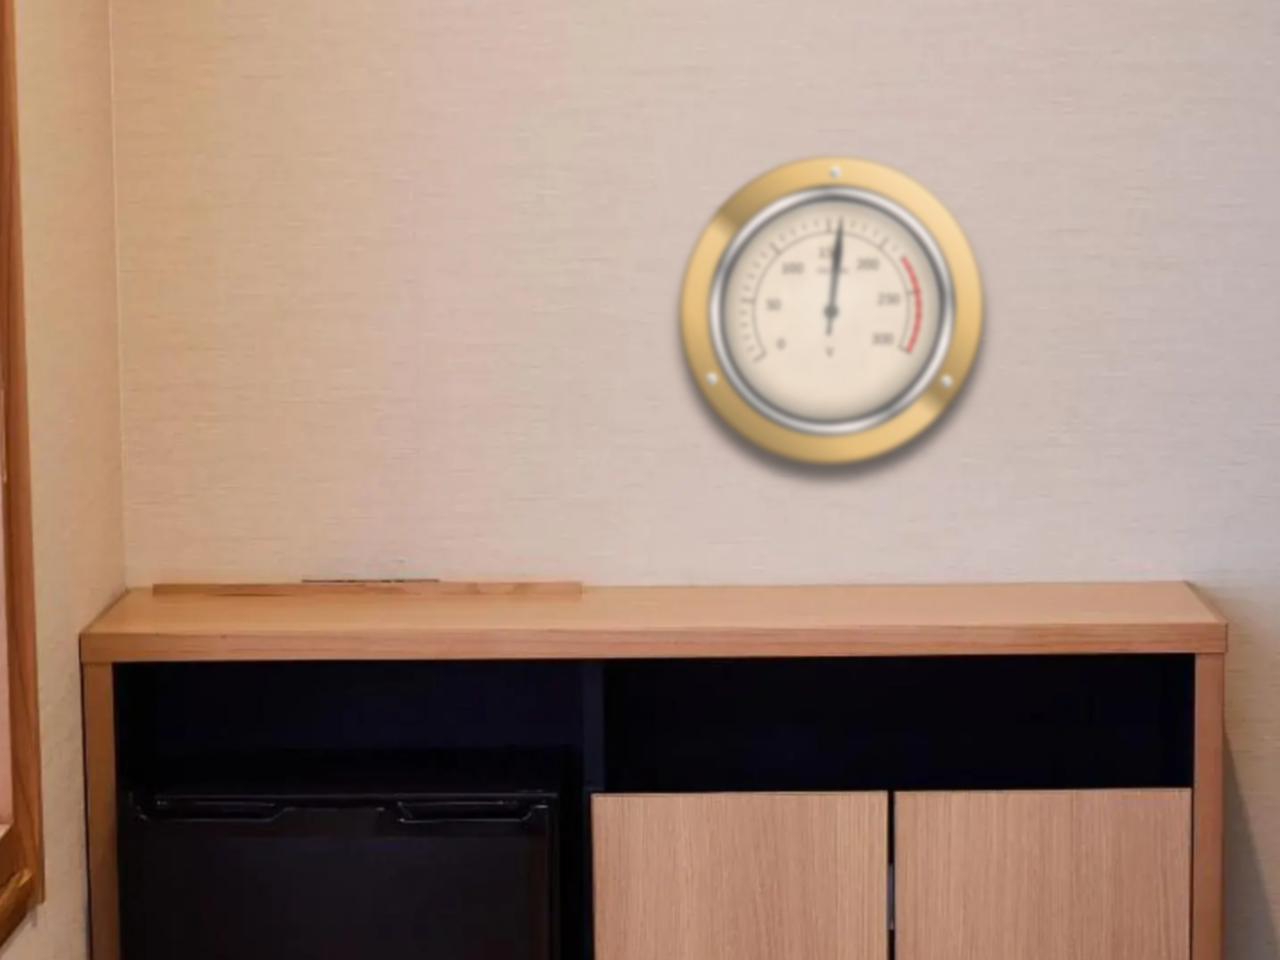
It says 160 V
